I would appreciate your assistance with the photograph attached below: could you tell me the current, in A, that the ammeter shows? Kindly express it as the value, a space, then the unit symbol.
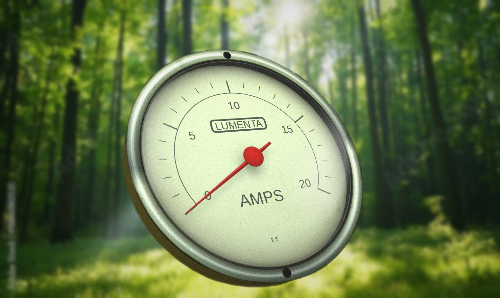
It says 0 A
